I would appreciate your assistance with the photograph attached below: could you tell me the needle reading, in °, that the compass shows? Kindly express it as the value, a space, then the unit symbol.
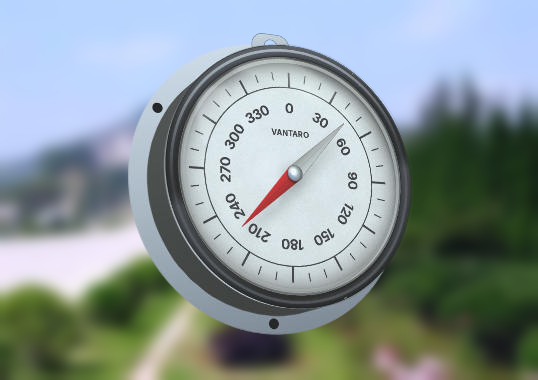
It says 225 °
